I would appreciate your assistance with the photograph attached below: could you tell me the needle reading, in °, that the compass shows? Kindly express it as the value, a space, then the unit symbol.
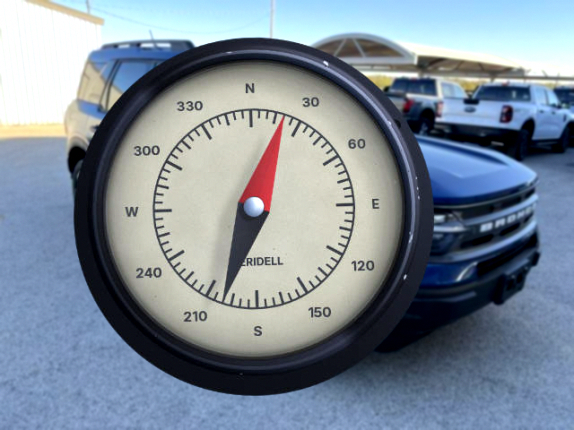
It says 20 °
